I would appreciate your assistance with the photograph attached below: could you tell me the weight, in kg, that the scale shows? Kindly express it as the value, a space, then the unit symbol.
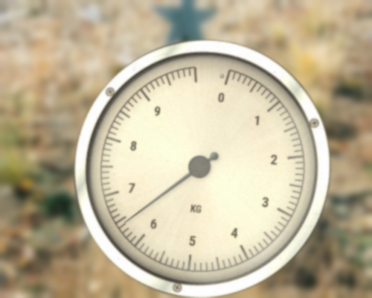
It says 6.4 kg
